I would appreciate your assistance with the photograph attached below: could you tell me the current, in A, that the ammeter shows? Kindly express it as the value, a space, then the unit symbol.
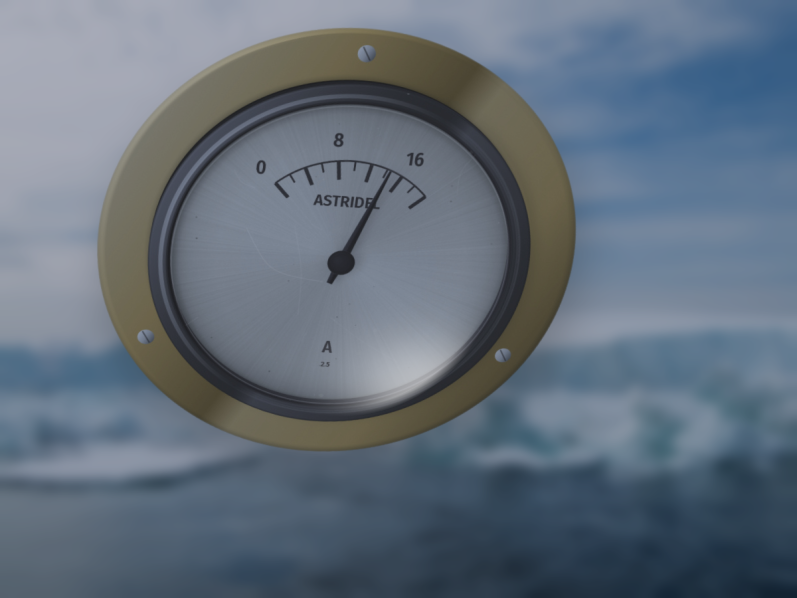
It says 14 A
